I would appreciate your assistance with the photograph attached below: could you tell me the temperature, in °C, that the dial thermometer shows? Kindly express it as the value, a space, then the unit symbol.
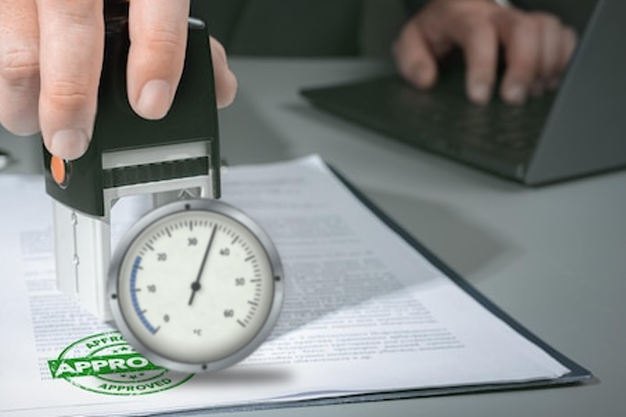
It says 35 °C
